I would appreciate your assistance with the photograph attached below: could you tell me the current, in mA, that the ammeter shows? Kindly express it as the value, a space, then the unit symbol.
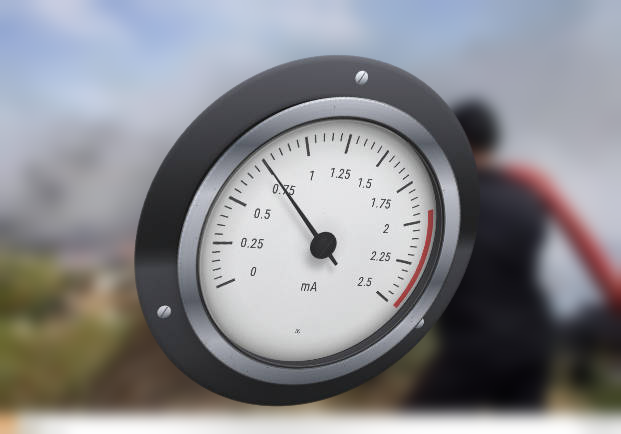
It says 0.75 mA
